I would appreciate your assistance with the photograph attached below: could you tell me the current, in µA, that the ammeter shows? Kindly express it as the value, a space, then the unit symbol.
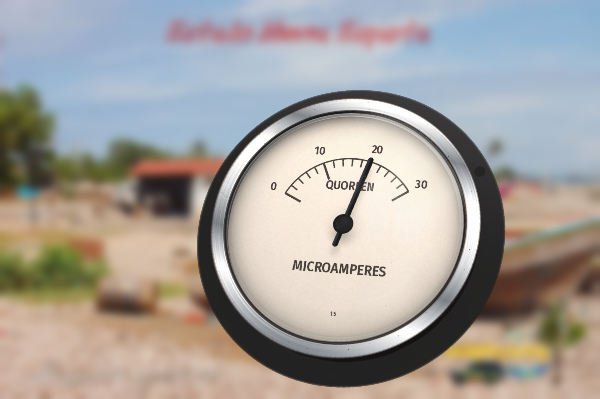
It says 20 µA
